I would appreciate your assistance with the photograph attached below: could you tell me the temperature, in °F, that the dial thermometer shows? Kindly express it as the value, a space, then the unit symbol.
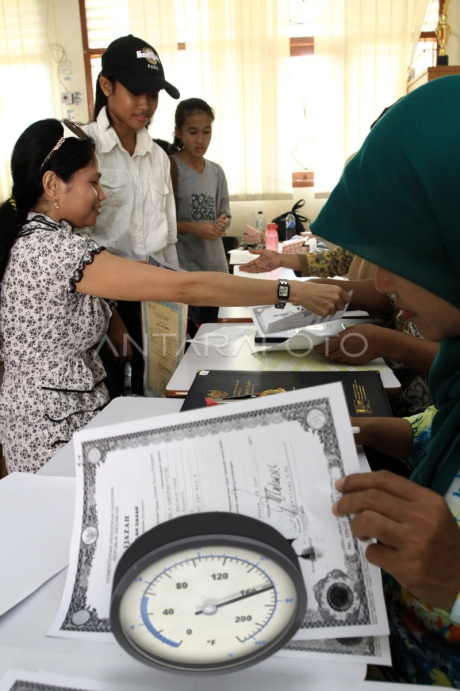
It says 160 °F
